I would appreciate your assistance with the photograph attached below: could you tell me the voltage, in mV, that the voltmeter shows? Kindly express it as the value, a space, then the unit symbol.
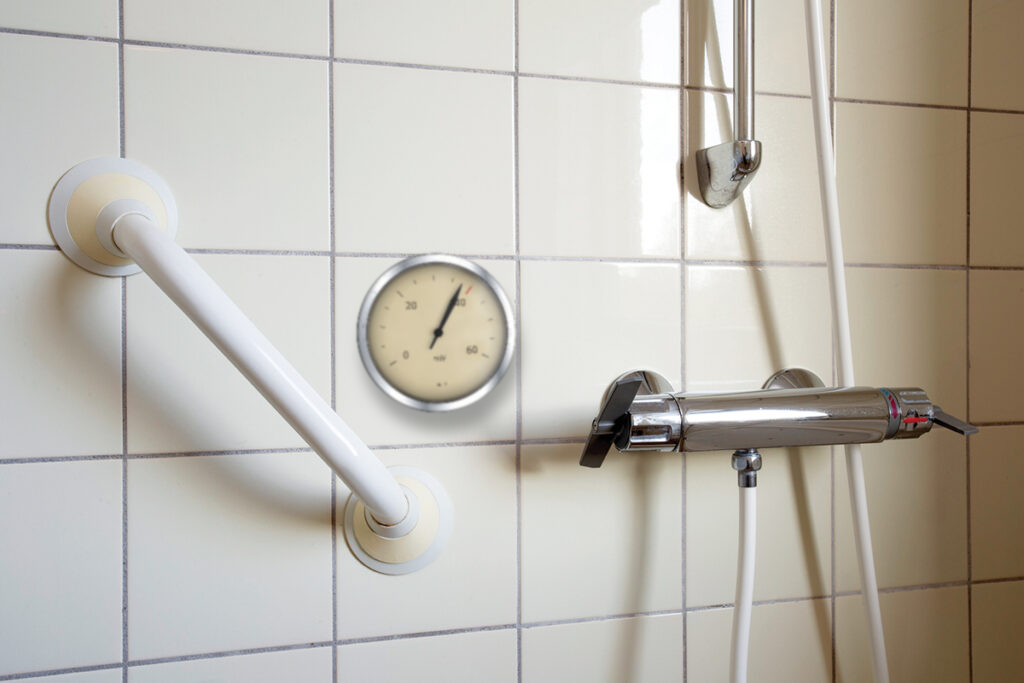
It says 37.5 mV
